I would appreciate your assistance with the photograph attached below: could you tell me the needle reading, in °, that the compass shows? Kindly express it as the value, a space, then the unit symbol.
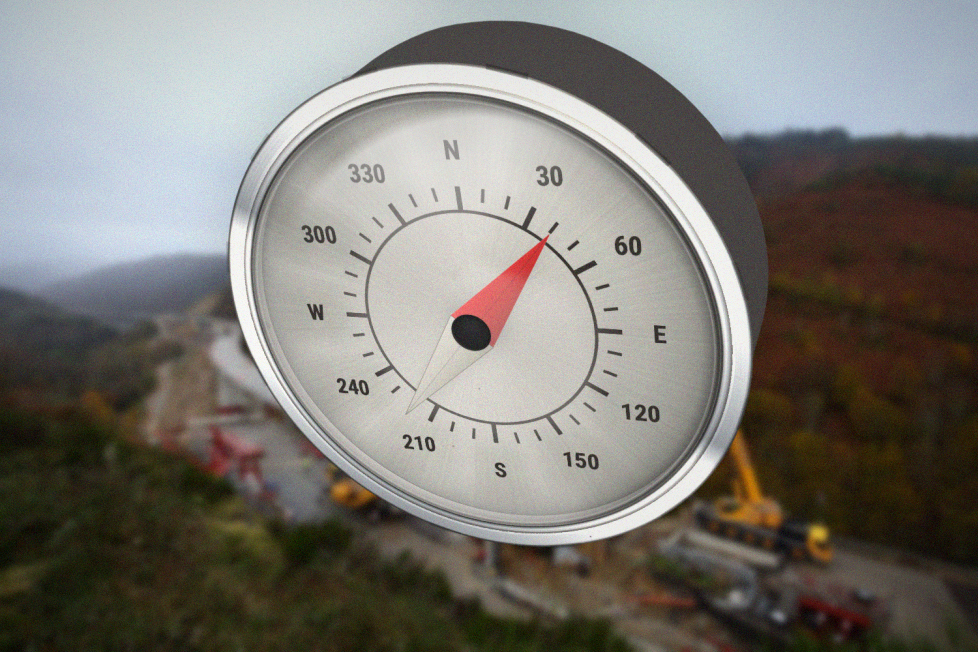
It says 40 °
